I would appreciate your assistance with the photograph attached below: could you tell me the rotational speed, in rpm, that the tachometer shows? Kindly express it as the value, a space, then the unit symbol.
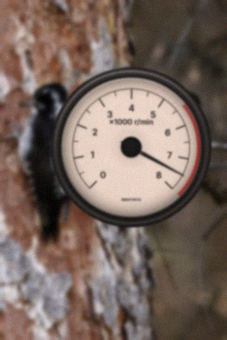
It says 7500 rpm
